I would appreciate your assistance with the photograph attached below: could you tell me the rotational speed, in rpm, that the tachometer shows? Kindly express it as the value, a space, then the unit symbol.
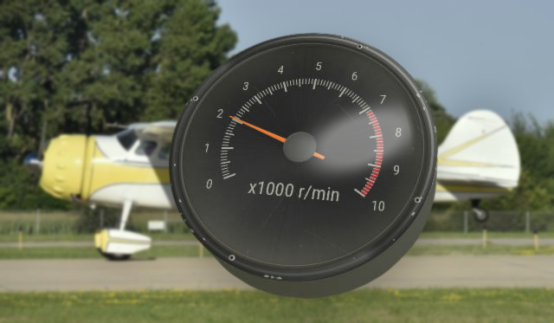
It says 2000 rpm
